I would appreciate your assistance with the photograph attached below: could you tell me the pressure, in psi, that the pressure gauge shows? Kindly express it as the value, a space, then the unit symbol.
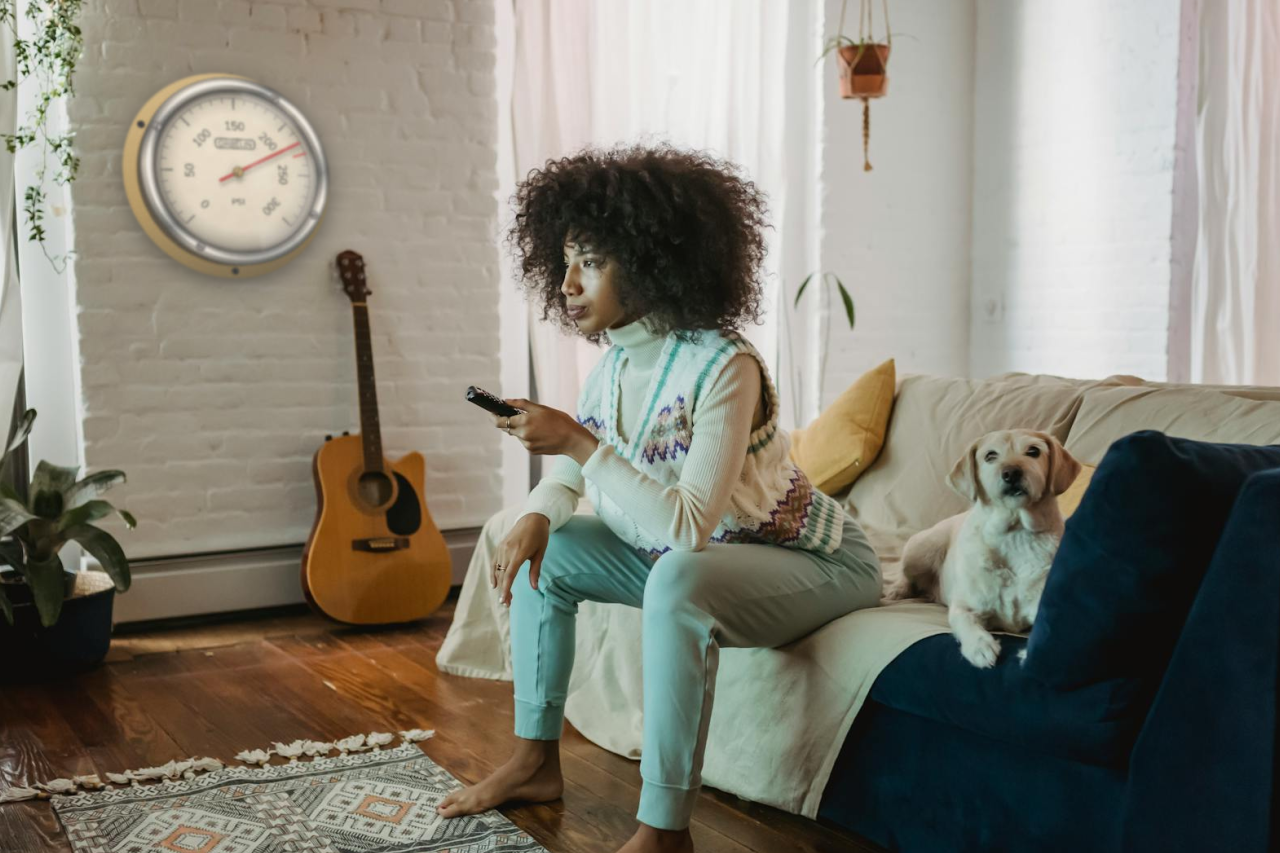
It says 220 psi
